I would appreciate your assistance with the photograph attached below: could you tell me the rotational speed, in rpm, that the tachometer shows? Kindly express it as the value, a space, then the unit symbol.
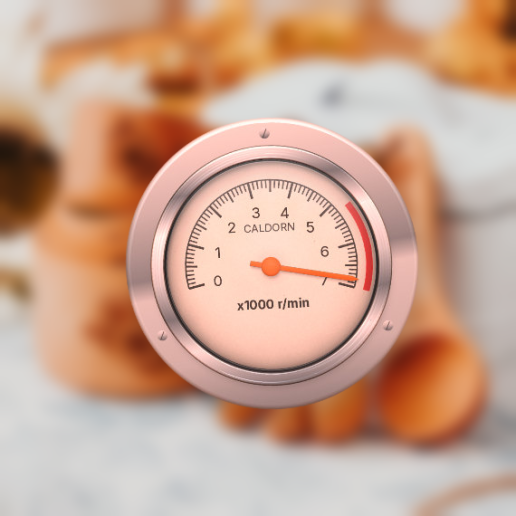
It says 6800 rpm
